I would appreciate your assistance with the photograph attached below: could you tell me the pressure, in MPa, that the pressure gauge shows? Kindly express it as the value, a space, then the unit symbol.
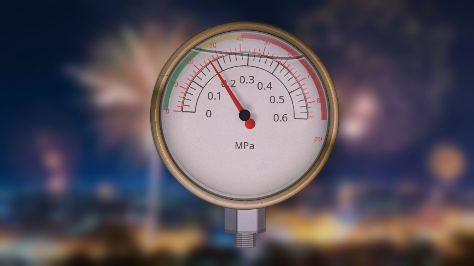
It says 0.18 MPa
